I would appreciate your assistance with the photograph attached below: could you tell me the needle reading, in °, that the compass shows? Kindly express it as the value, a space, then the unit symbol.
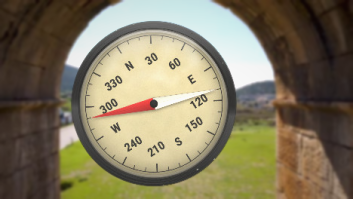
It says 290 °
